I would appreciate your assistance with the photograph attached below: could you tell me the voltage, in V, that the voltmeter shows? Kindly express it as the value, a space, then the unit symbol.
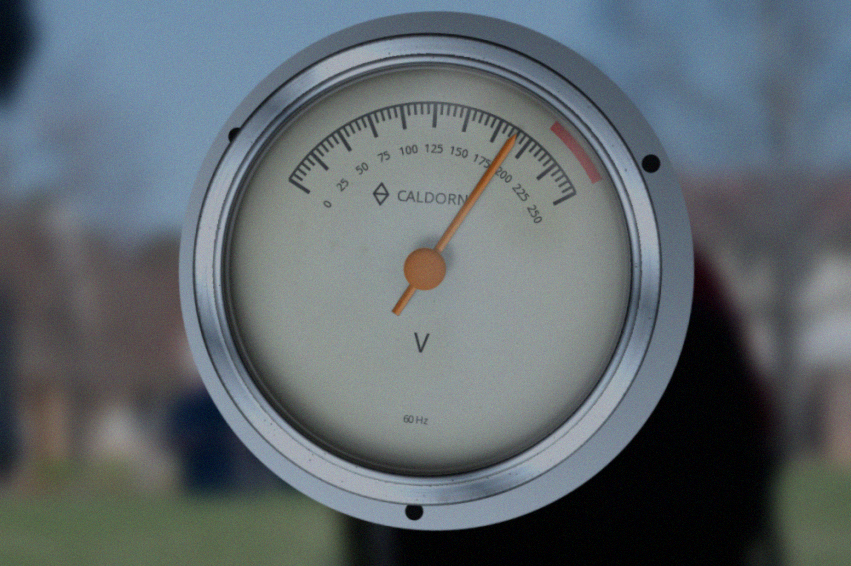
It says 190 V
